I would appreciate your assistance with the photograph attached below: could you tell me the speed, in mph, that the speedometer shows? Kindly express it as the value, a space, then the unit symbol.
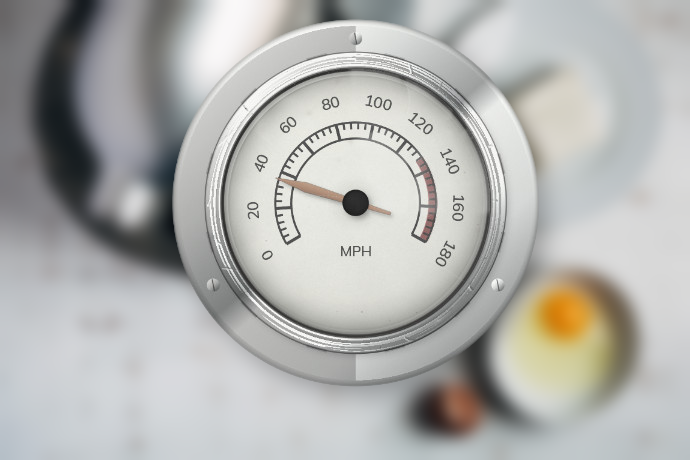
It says 36 mph
